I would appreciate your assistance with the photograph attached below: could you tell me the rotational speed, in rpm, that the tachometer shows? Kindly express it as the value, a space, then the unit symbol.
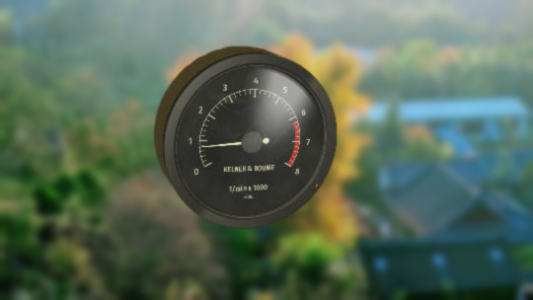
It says 800 rpm
